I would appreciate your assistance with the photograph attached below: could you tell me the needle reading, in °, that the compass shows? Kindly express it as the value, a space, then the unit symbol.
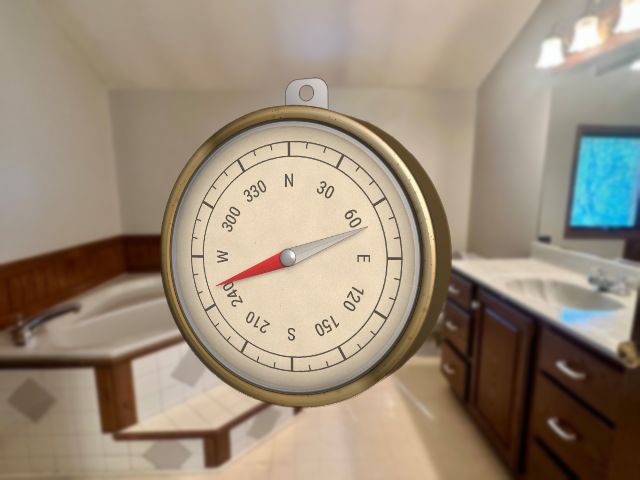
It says 250 °
